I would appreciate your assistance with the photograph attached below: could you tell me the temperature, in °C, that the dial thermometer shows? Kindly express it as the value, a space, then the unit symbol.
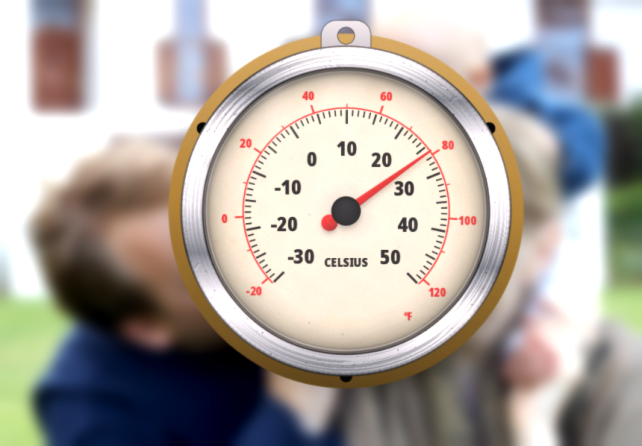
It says 26 °C
